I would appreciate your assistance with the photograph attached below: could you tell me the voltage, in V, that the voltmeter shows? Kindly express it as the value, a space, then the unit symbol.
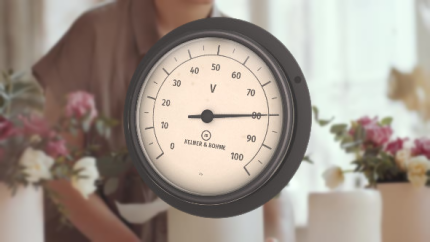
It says 80 V
